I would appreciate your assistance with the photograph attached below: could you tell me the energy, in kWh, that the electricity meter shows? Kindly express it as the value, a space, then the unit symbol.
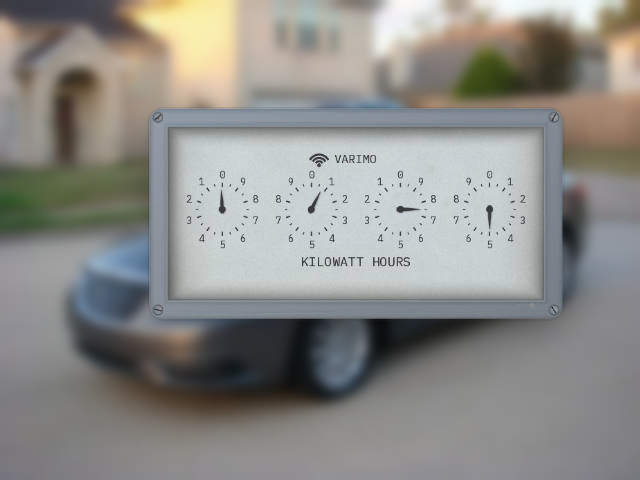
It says 75 kWh
